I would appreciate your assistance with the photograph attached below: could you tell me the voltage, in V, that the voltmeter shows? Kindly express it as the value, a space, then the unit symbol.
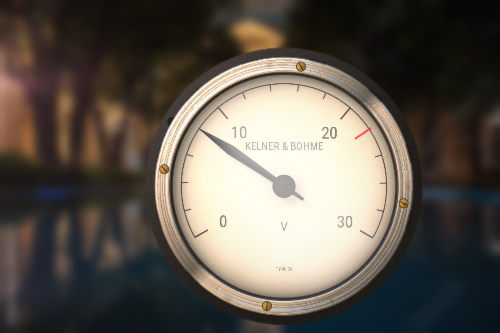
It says 8 V
